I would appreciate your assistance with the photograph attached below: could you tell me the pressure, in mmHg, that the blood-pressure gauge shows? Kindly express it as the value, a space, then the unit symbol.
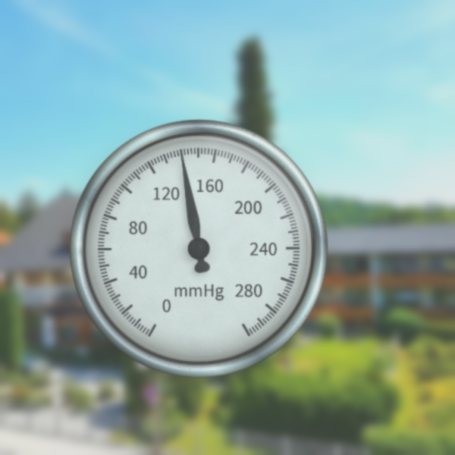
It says 140 mmHg
